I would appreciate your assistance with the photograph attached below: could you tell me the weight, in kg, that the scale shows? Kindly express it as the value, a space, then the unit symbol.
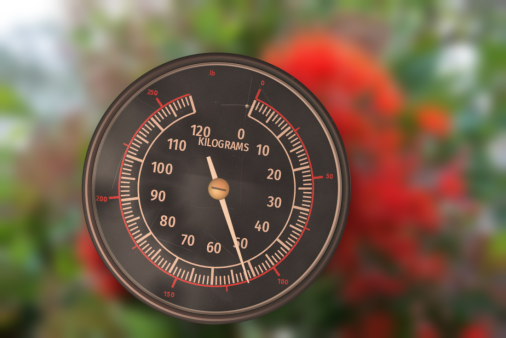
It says 52 kg
